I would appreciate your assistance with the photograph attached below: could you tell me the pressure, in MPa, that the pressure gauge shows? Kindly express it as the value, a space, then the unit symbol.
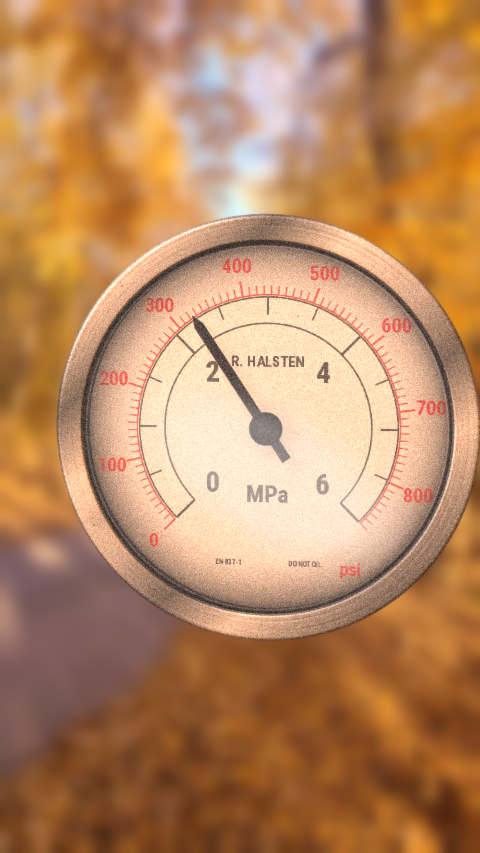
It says 2.25 MPa
